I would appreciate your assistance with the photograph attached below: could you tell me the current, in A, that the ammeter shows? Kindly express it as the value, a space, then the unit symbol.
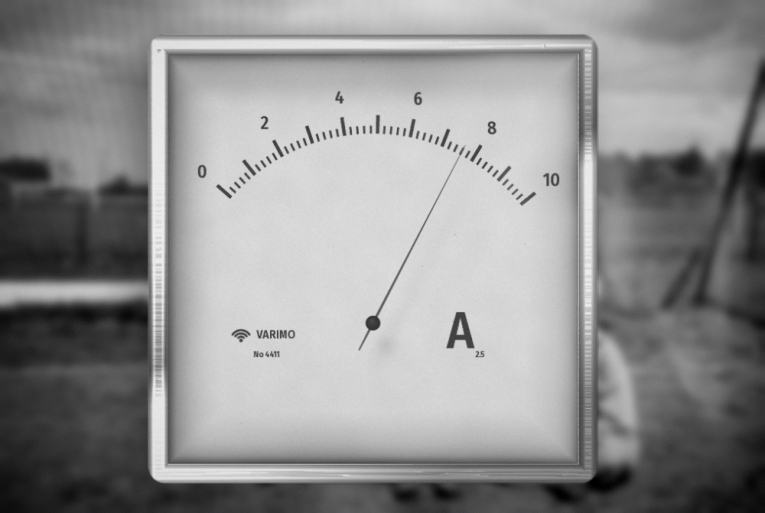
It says 7.6 A
